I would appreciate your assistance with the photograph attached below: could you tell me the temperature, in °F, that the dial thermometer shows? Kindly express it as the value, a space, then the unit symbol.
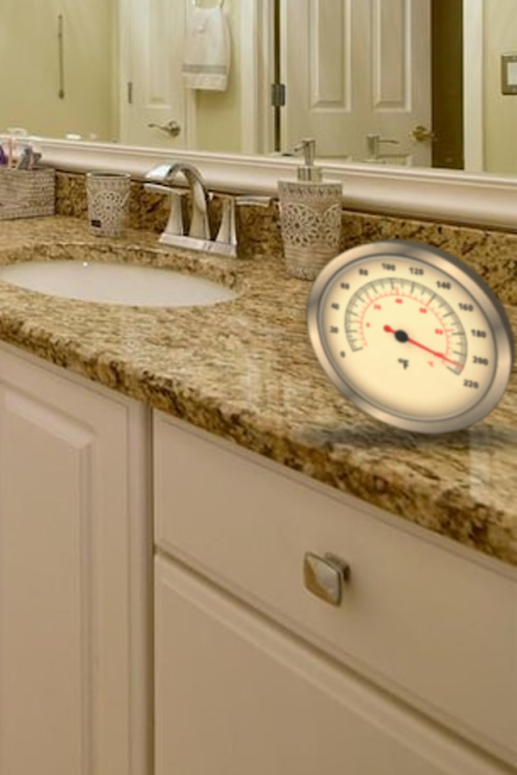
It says 210 °F
